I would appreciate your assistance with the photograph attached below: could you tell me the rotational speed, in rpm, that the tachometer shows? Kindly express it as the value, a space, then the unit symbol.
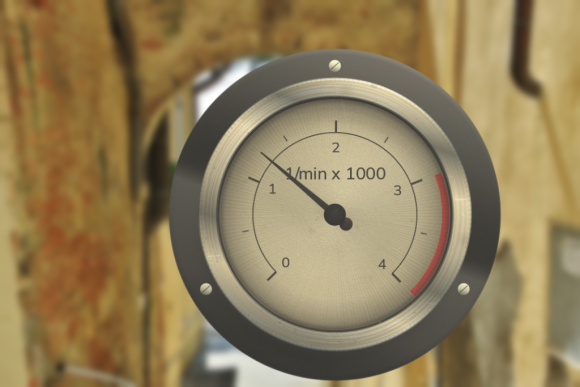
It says 1250 rpm
